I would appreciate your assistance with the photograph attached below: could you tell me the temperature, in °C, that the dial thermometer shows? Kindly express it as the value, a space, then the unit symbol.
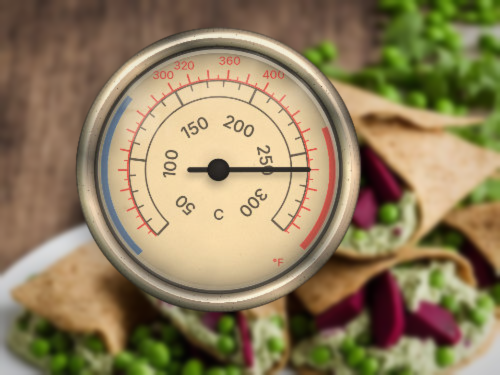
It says 260 °C
